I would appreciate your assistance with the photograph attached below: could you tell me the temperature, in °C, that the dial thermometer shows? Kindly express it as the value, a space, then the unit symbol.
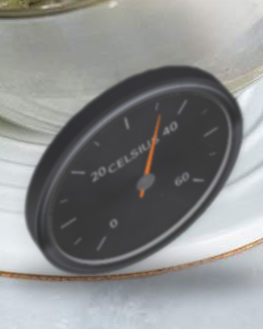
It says 35 °C
